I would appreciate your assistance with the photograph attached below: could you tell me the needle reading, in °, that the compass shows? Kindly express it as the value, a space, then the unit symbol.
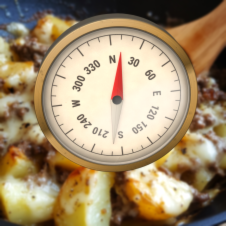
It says 10 °
